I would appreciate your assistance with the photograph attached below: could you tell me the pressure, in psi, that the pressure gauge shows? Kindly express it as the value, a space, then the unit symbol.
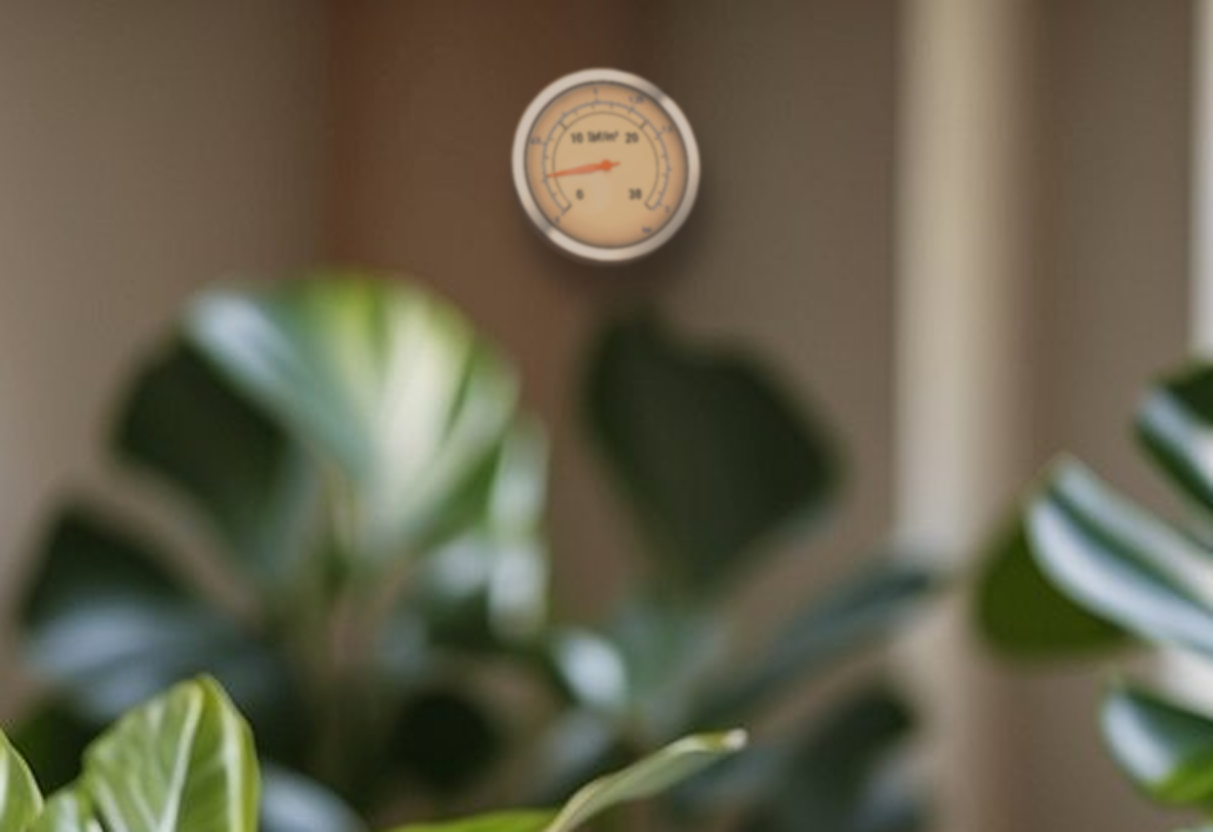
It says 4 psi
